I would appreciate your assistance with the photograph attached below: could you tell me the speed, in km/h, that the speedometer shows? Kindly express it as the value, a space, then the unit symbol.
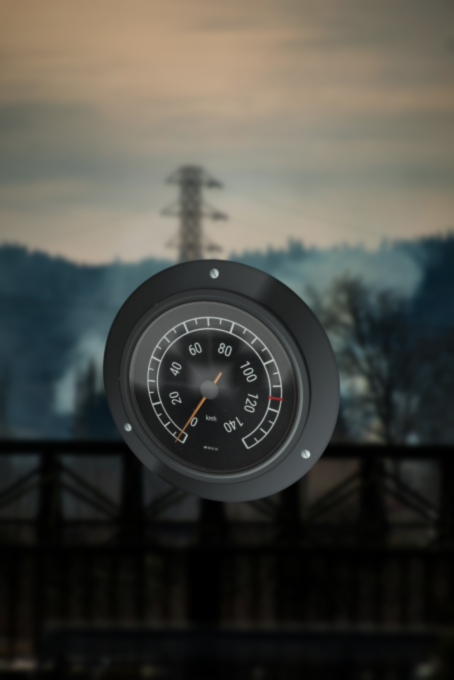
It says 2.5 km/h
